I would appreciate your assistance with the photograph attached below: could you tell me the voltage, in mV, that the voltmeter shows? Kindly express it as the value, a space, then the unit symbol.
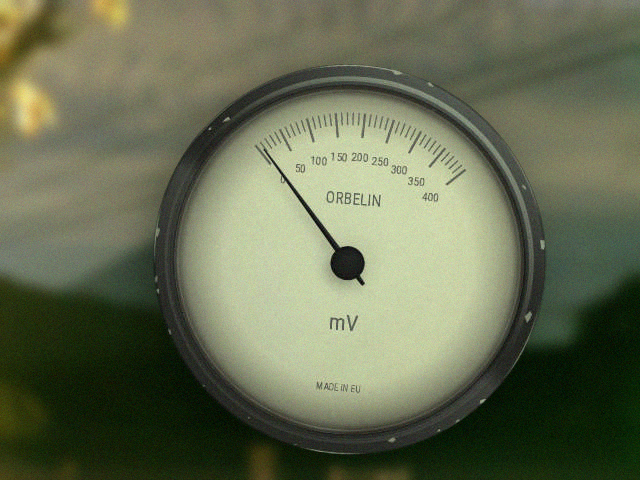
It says 10 mV
